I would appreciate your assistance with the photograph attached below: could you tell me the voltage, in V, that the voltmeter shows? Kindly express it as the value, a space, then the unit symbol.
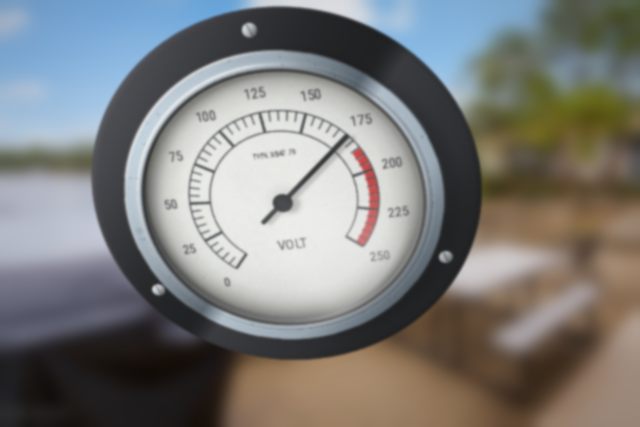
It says 175 V
